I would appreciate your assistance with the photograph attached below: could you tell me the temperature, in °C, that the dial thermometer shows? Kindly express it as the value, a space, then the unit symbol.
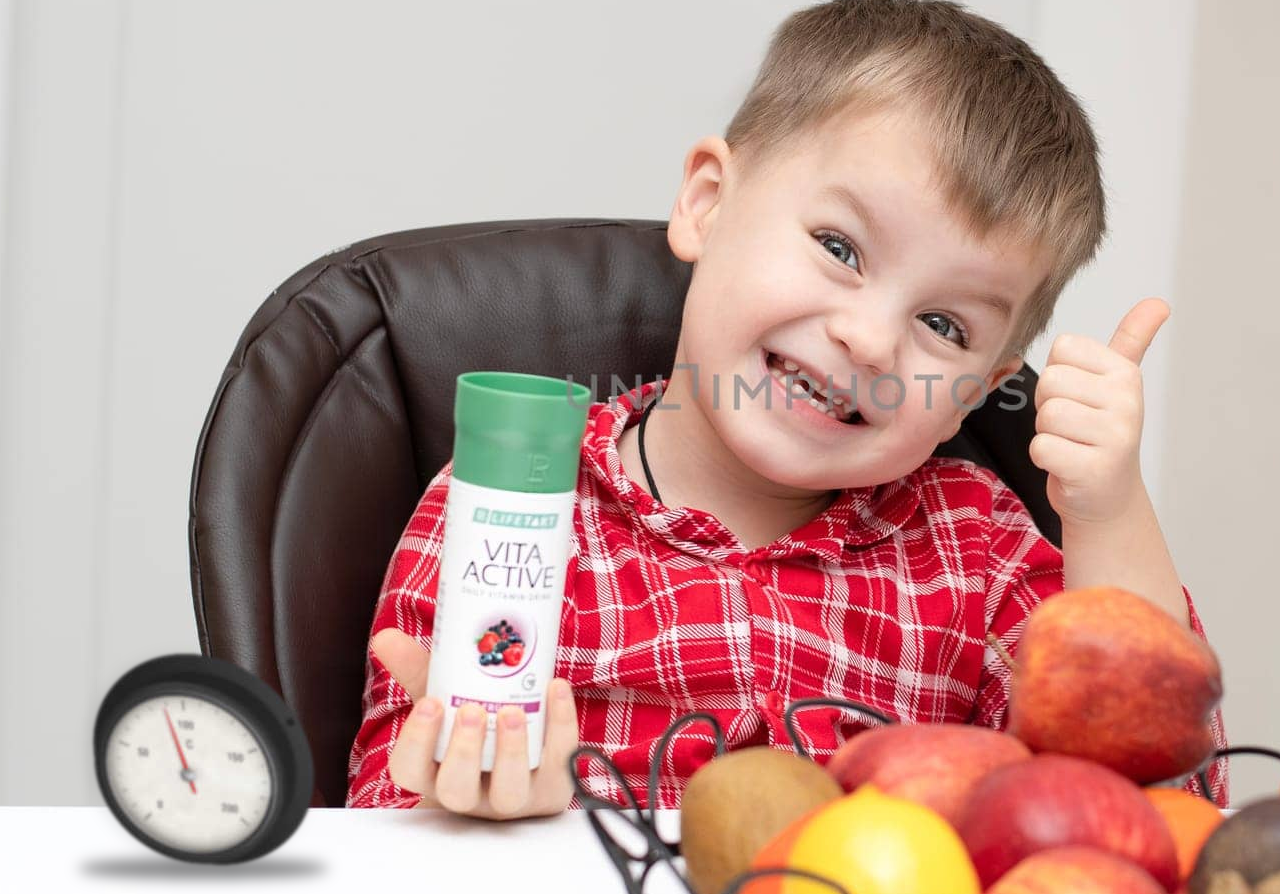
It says 90 °C
